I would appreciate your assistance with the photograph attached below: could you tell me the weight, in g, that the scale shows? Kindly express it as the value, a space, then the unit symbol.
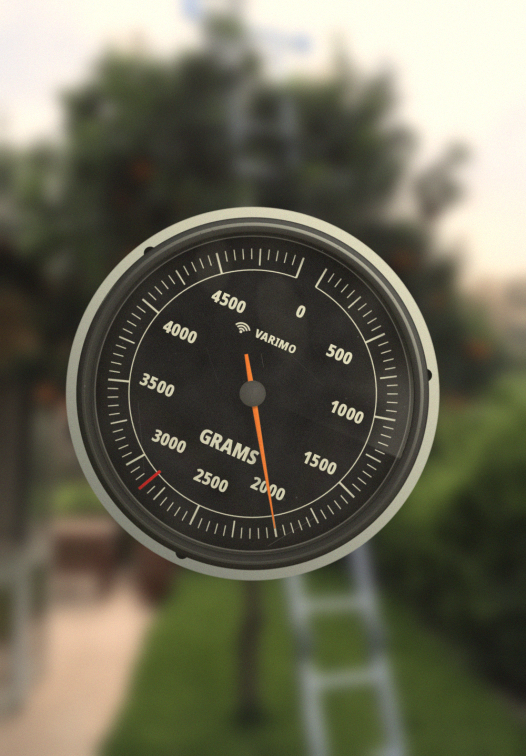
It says 2000 g
